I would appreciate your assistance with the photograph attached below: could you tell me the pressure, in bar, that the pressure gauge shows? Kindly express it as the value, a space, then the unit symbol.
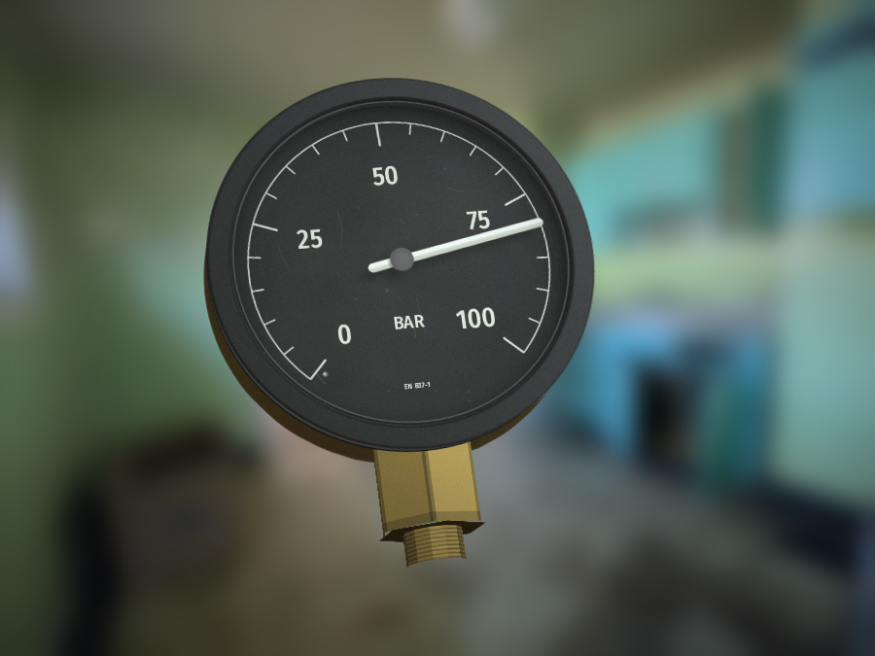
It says 80 bar
